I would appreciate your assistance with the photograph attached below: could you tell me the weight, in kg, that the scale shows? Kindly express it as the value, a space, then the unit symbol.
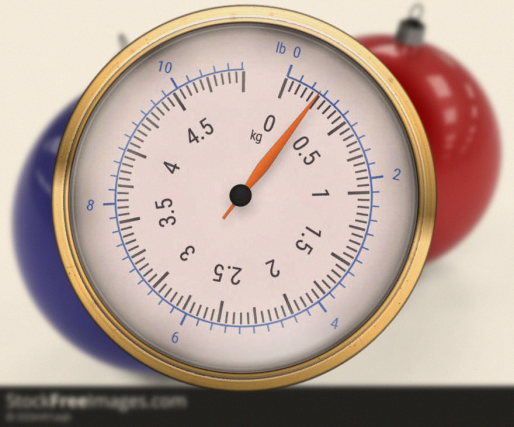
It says 0.25 kg
